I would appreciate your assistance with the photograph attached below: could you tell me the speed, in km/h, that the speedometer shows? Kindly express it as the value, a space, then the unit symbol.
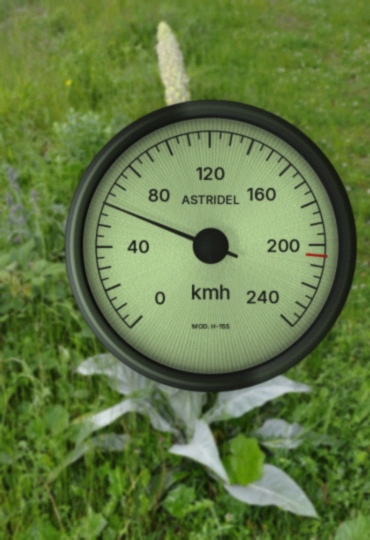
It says 60 km/h
